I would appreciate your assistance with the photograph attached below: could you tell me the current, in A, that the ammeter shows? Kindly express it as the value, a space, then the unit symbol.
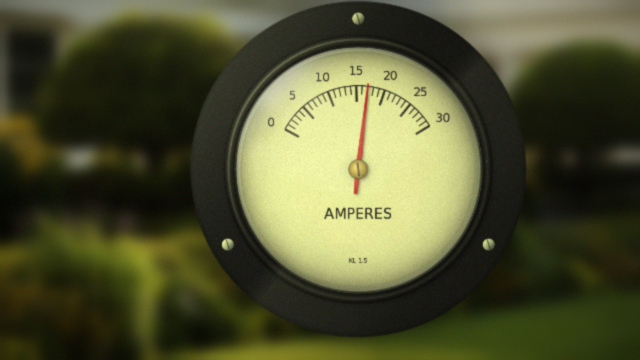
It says 17 A
